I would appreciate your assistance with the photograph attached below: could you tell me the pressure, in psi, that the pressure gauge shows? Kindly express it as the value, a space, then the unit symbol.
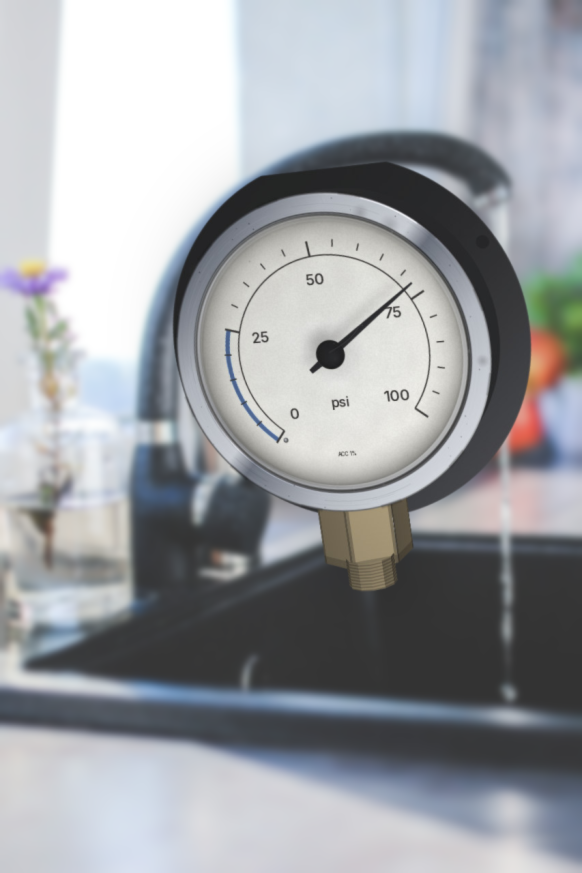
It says 72.5 psi
